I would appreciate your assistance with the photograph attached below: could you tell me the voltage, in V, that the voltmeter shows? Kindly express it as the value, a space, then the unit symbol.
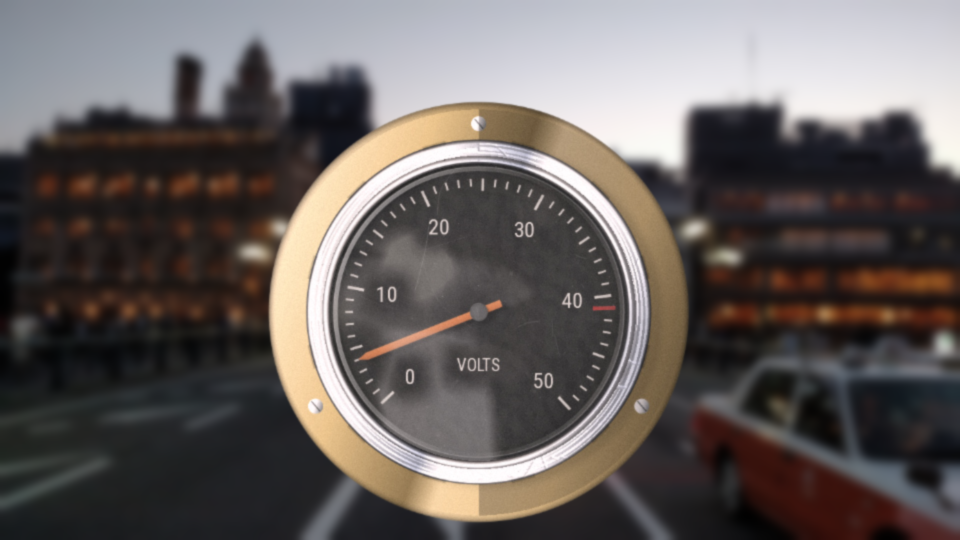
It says 4 V
